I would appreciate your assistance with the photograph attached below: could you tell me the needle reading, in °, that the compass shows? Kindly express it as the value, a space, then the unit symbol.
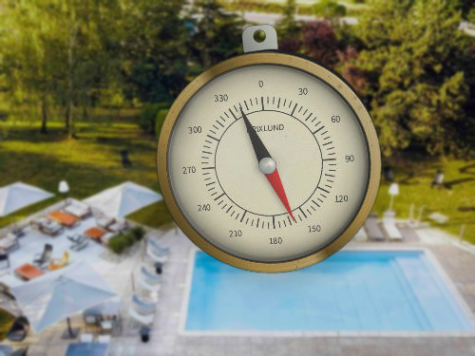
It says 160 °
